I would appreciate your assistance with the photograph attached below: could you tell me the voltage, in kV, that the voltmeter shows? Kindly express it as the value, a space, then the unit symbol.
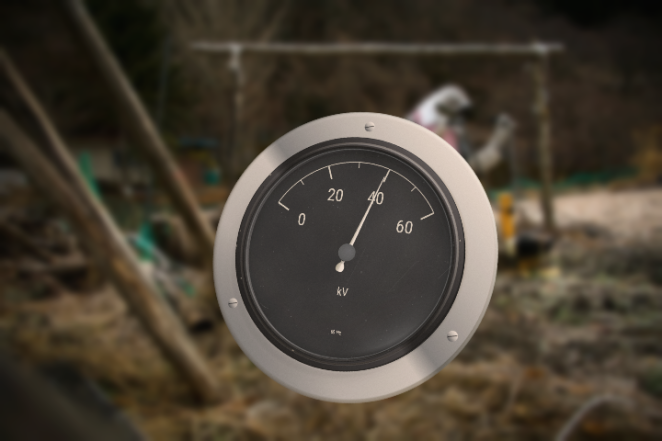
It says 40 kV
